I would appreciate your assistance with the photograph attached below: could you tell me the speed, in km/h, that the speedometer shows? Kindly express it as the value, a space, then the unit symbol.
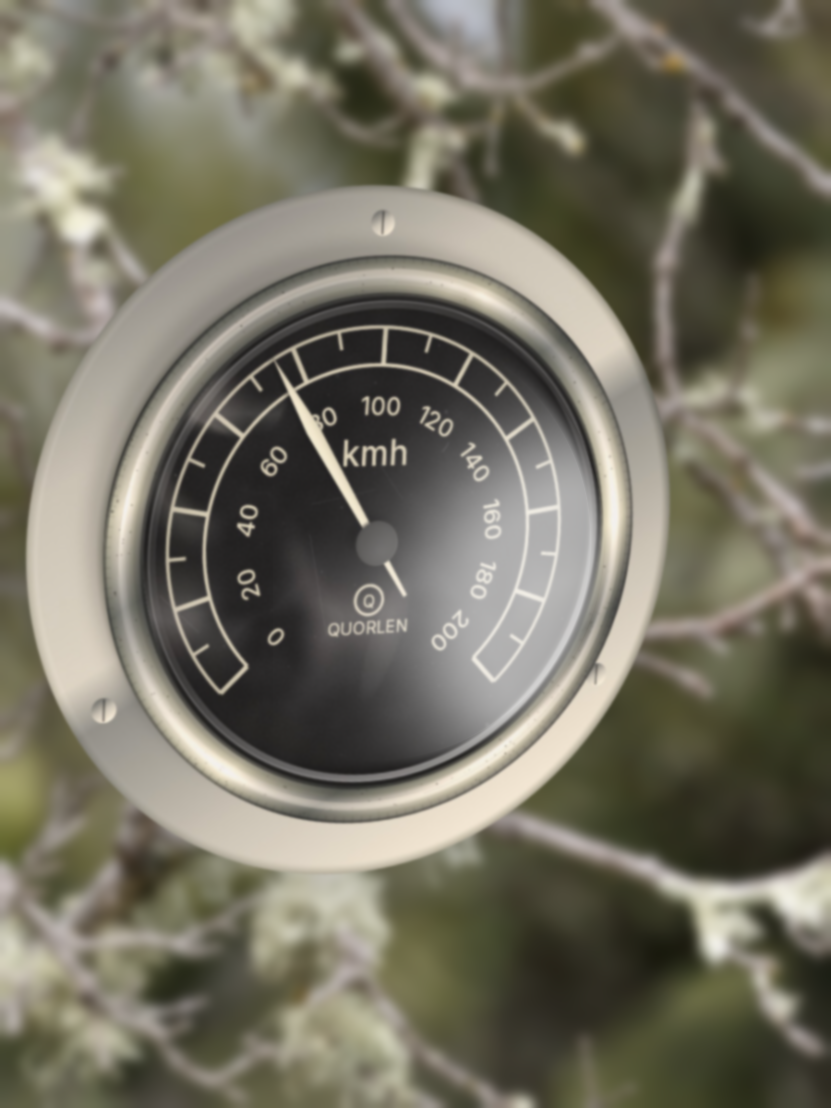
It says 75 km/h
